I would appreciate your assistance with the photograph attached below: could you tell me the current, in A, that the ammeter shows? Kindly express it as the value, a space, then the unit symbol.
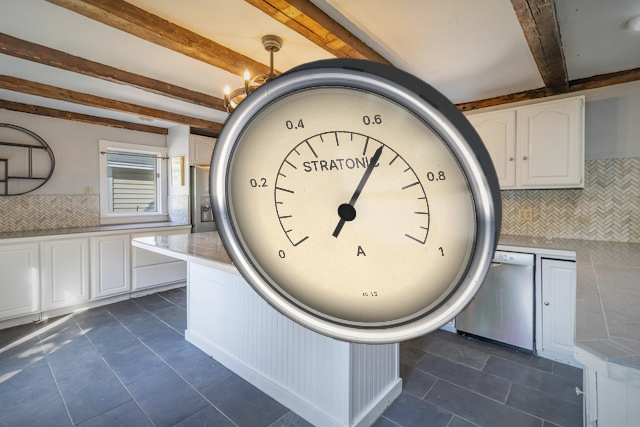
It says 0.65 A
